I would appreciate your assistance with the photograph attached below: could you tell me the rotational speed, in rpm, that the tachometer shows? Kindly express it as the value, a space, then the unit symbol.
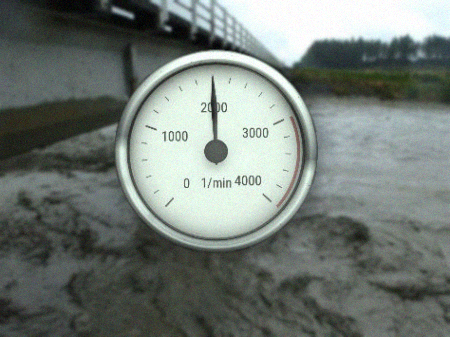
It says 2000 rpm
